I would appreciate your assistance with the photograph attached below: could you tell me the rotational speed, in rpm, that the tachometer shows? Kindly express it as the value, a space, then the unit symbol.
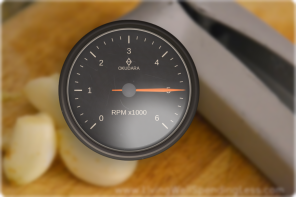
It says 5000 rpm
